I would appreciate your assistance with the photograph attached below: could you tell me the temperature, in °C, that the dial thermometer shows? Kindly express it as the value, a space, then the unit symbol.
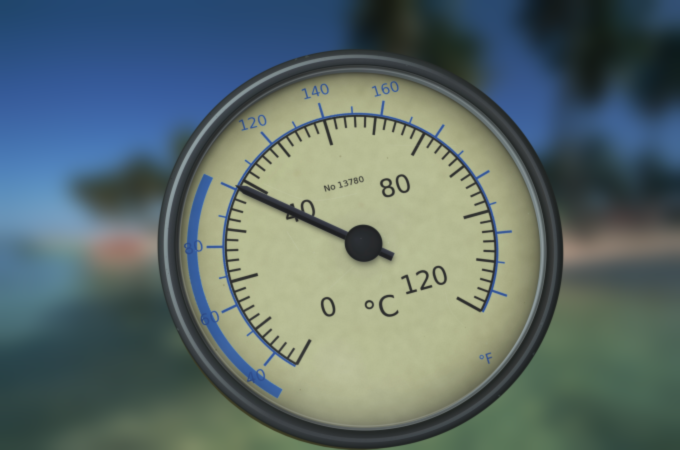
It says 38 °C
